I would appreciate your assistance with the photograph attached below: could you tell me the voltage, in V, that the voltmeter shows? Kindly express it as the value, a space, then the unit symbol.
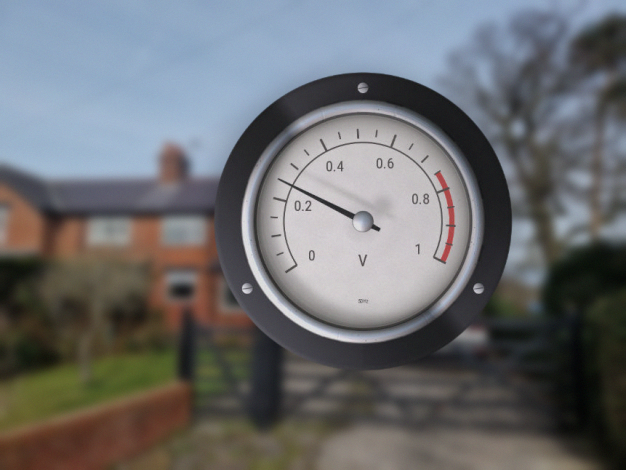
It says 0.25 V
